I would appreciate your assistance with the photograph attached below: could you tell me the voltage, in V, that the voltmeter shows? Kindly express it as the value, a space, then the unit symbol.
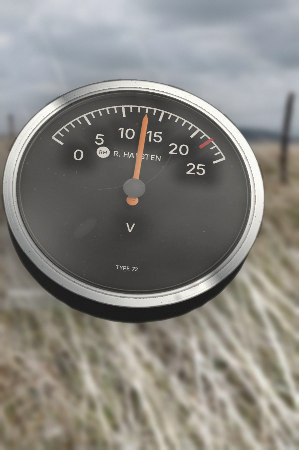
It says 13 V
